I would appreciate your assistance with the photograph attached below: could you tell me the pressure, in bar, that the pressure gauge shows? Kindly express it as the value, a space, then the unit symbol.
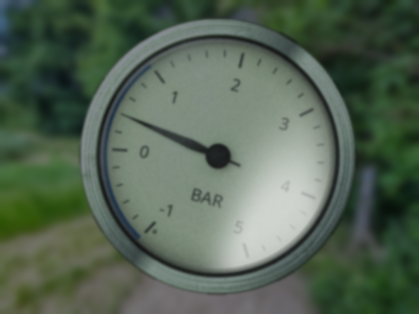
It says 0.4 bar
